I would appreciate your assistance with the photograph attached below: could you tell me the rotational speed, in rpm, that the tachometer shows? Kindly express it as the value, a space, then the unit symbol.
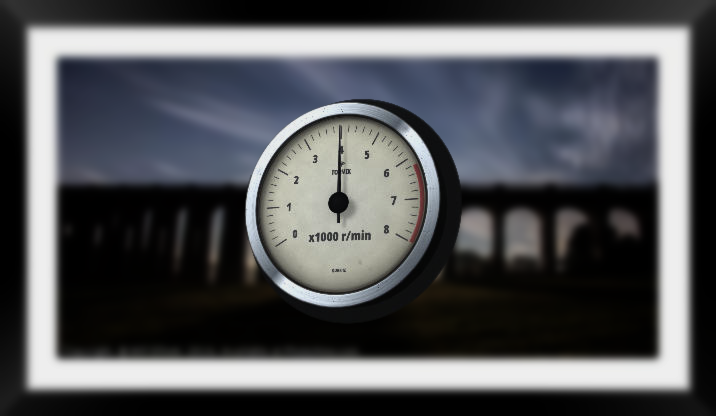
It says 4000 rpm
